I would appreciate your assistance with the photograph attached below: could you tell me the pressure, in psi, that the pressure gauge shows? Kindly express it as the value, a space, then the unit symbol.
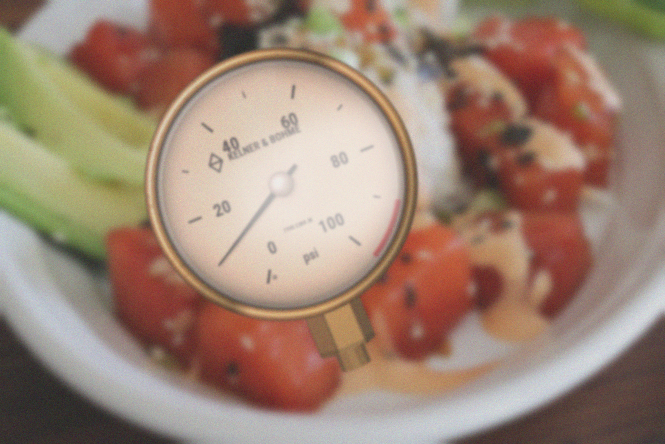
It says 10 psi
